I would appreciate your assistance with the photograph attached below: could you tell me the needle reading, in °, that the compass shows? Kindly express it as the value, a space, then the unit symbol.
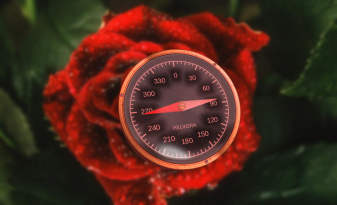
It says 265 °
